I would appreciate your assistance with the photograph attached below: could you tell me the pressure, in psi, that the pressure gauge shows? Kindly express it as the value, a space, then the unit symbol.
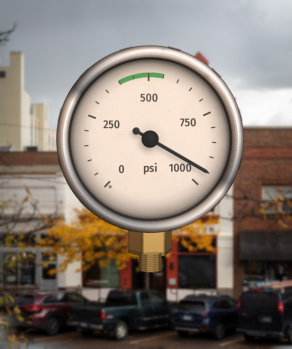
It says 950 psi
